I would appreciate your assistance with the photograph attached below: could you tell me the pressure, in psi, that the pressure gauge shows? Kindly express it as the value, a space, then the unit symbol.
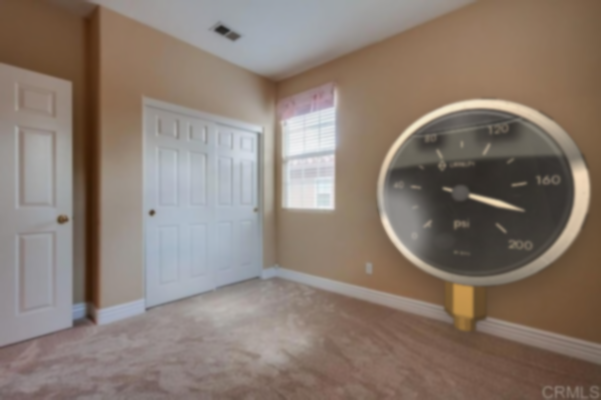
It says 180 psi
